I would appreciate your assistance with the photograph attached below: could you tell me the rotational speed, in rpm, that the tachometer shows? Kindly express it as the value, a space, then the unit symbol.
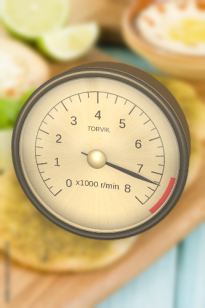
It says 7250 rpm
